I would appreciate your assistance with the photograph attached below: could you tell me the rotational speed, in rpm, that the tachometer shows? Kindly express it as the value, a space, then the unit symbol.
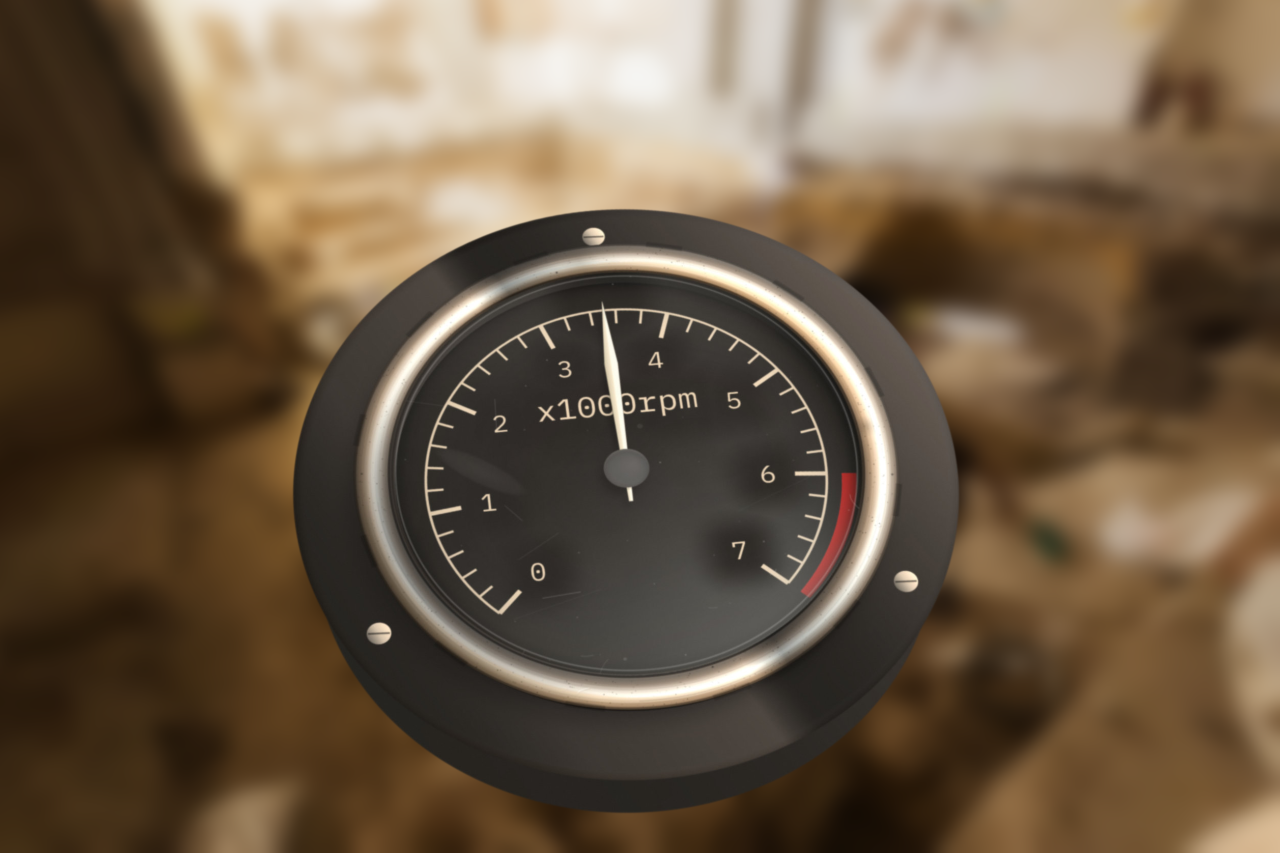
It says 3500 rpm
